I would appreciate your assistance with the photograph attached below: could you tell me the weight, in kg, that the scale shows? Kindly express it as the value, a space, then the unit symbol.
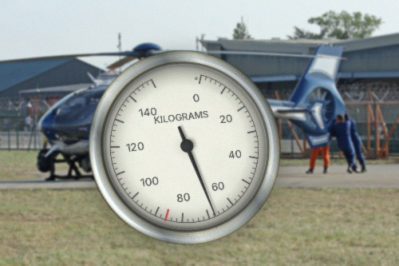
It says 68 kg
